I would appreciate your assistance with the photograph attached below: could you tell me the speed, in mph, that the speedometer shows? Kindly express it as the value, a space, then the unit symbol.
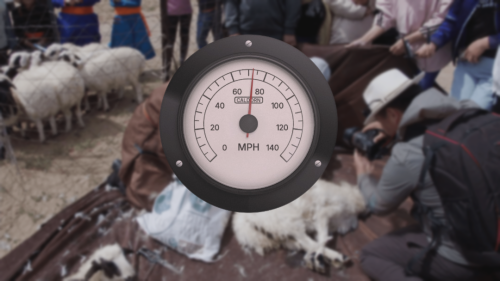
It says 72.5 mph
